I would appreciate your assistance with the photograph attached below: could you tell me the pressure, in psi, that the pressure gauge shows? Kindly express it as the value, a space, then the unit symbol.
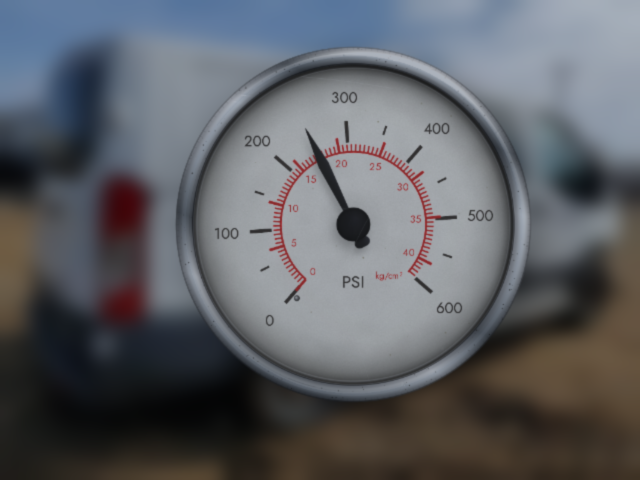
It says 250 psi
